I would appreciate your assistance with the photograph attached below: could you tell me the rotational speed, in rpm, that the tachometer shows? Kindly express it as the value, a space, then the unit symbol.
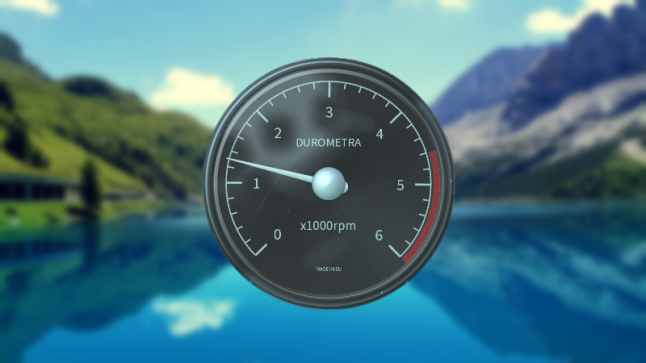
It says 1300 rpm
